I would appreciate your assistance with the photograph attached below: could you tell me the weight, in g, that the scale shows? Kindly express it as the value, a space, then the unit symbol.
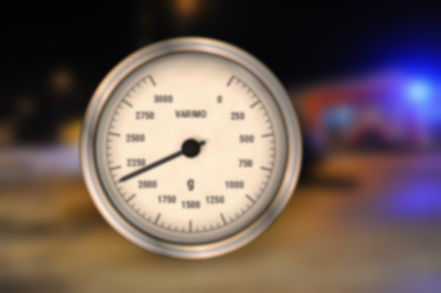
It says 2150 g
